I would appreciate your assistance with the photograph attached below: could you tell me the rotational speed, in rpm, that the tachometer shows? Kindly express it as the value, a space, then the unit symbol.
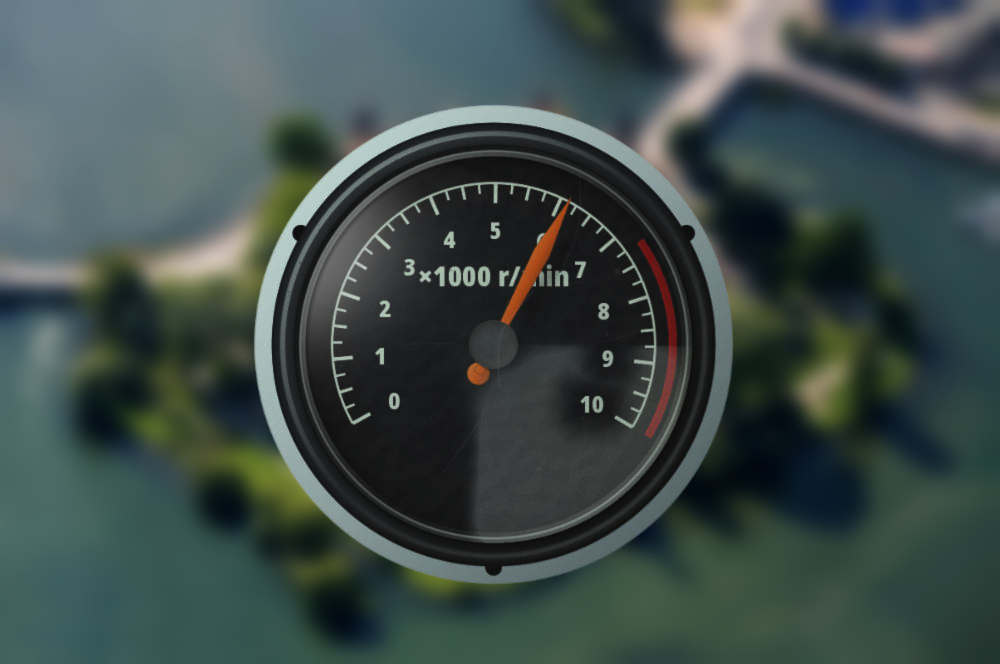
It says 6125 rpm
